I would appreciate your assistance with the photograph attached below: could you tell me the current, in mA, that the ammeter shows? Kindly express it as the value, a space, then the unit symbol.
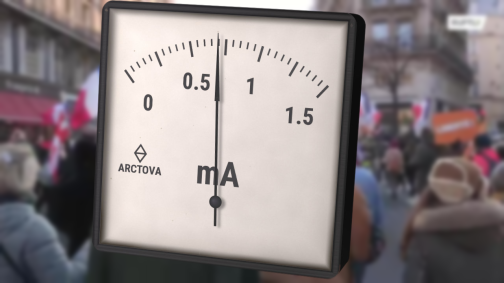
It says 0.7 mA
